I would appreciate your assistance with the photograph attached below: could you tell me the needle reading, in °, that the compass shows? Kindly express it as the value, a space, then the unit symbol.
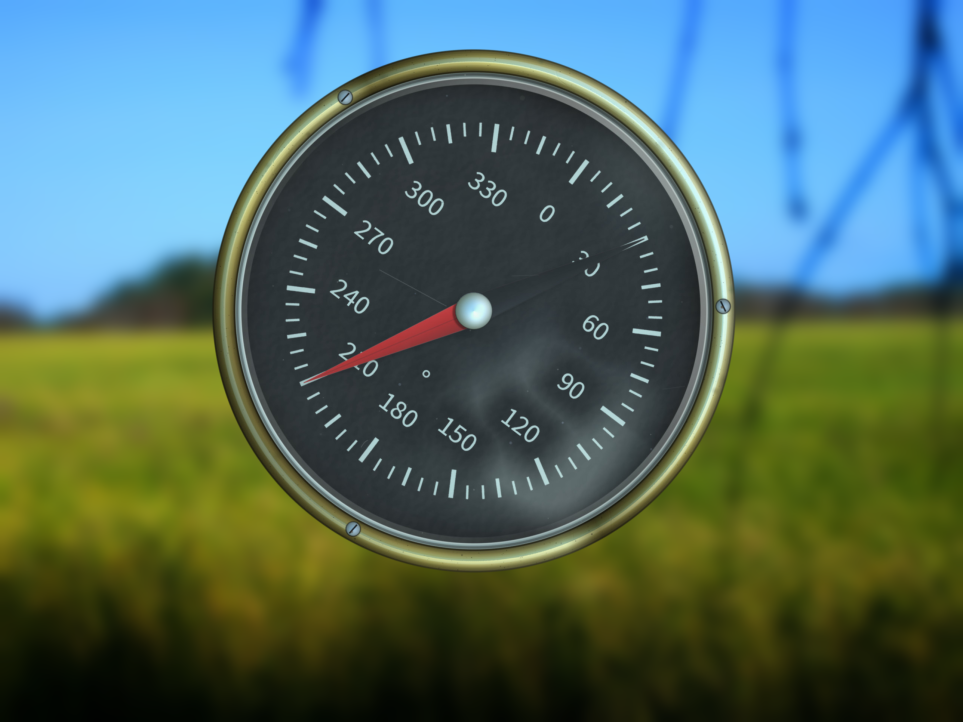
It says 210 °
